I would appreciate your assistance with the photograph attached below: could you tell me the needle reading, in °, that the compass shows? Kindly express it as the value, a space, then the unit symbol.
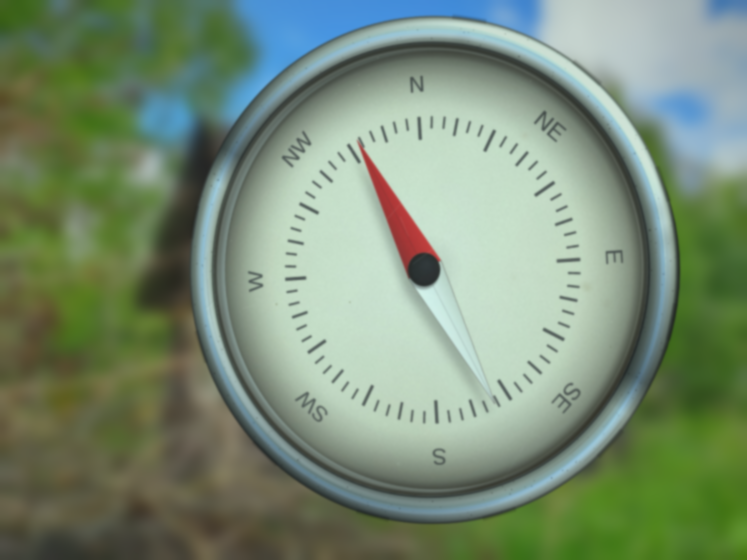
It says 335 °
